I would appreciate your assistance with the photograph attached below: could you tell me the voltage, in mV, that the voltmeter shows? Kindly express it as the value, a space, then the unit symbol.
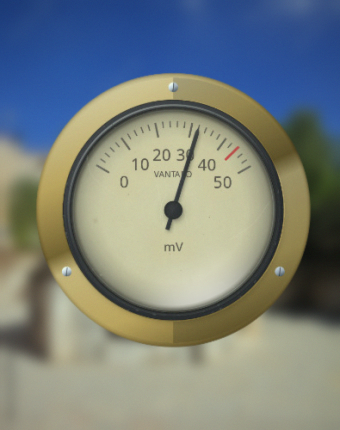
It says 32 mV
